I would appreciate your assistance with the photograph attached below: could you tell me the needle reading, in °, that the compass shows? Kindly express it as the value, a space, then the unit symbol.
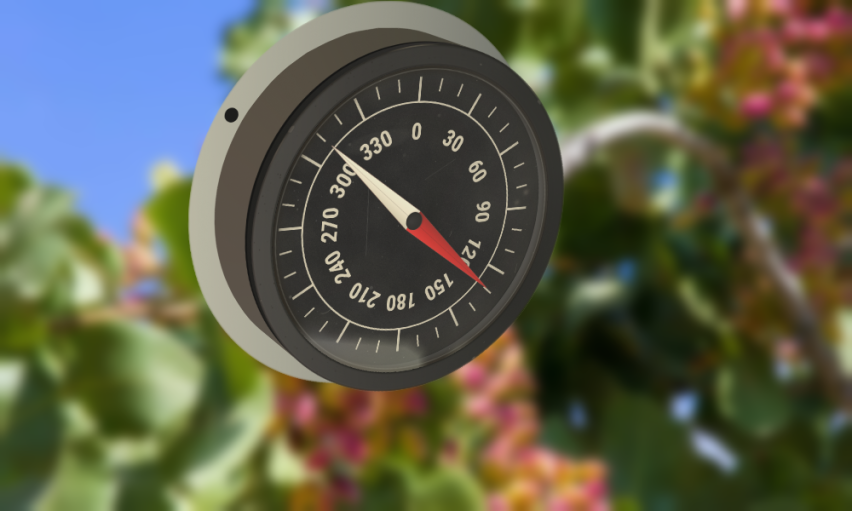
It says 130 °
